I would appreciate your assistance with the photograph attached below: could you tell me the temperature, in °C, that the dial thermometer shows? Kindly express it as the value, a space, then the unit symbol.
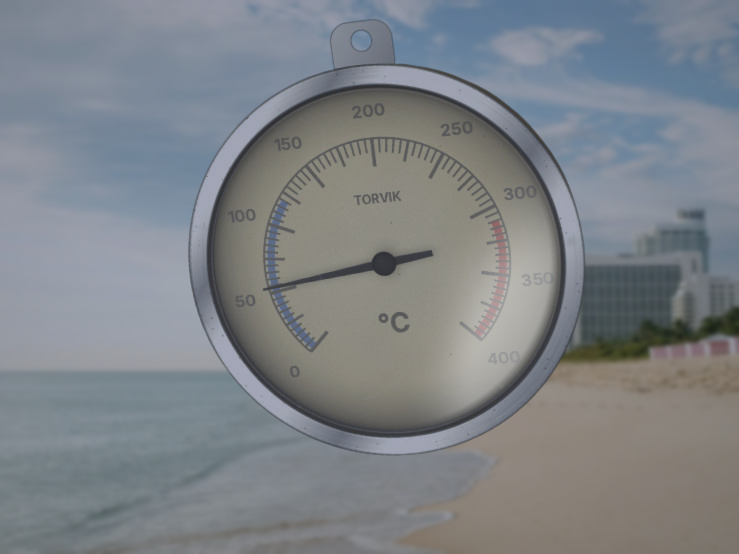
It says 55 °C
